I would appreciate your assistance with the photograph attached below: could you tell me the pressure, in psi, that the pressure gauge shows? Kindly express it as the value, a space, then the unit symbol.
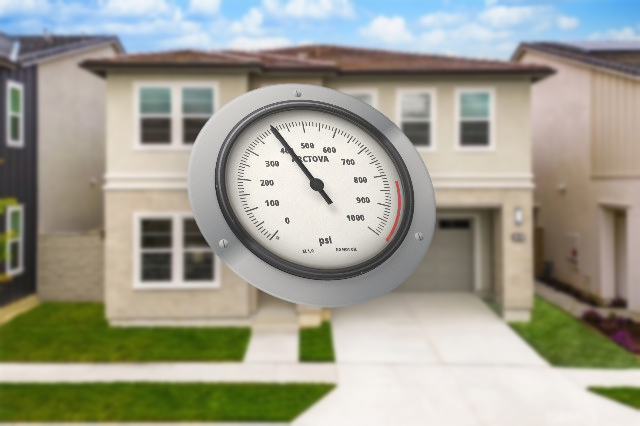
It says 400 psi
